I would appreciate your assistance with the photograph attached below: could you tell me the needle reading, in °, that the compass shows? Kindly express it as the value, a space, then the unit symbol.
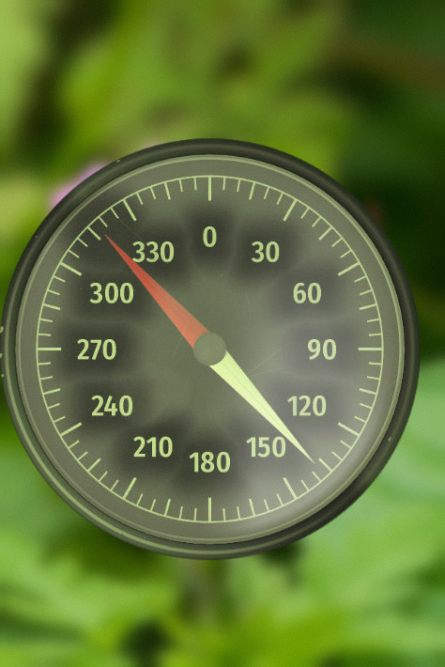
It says 317.5 °
